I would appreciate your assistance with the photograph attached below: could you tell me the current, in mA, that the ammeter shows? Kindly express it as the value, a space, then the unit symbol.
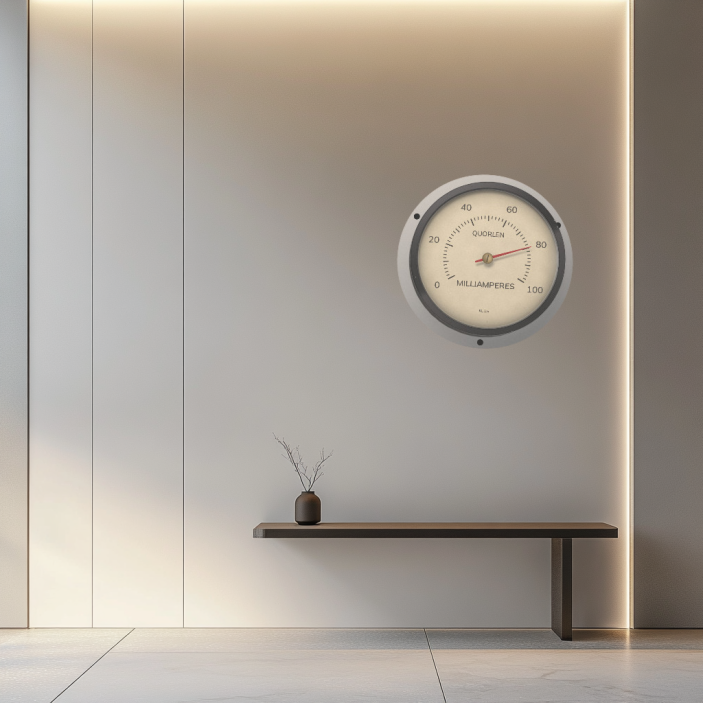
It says 80 mA
